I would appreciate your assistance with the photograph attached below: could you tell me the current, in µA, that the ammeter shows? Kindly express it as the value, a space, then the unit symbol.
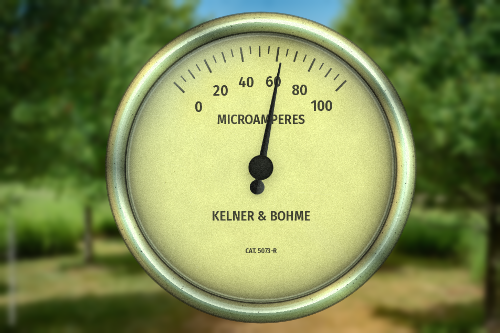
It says 62.5 µA
